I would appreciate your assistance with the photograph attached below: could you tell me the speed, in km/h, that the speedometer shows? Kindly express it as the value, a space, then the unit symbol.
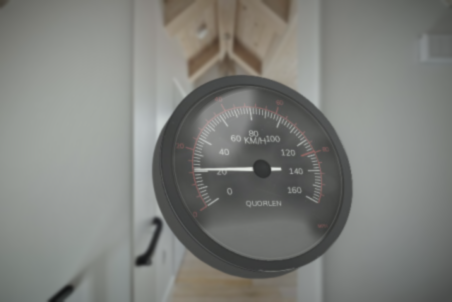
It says 20 km/h
